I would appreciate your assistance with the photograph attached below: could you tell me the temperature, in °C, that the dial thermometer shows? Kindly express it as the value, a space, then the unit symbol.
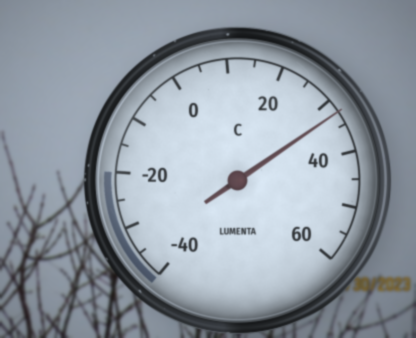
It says 32.5 °C
